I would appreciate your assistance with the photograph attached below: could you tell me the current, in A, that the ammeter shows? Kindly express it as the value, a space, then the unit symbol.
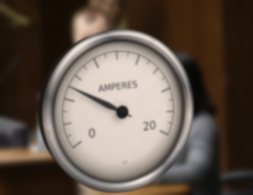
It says 5 A
